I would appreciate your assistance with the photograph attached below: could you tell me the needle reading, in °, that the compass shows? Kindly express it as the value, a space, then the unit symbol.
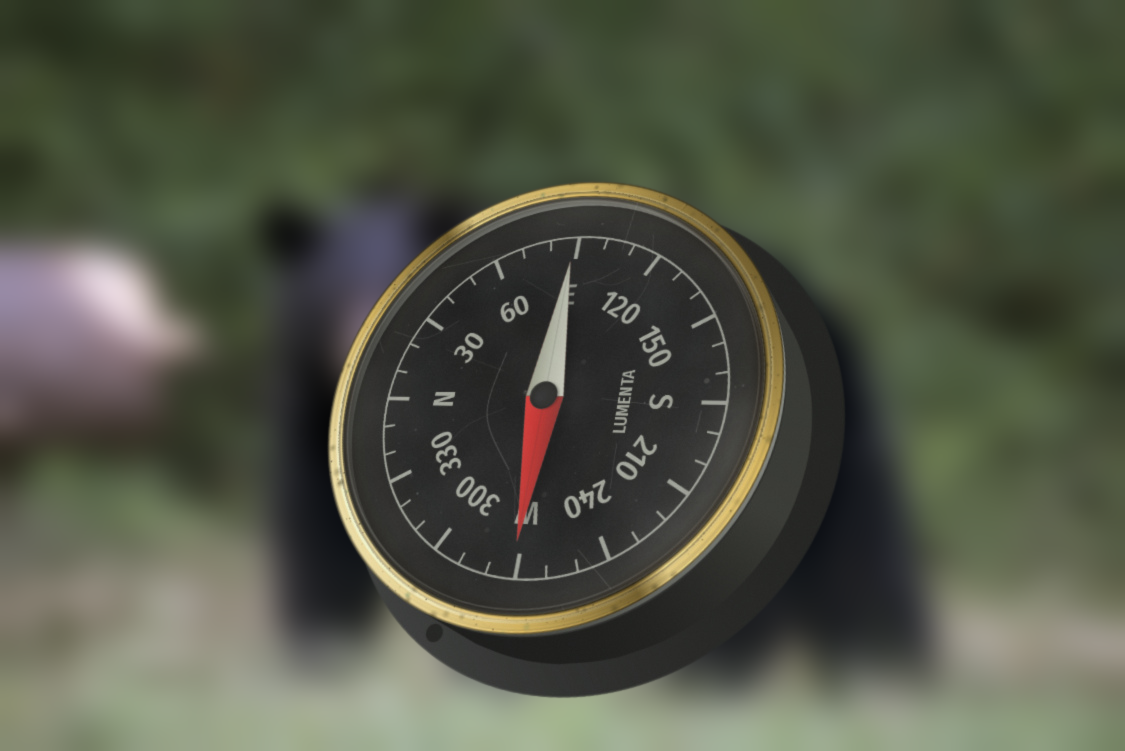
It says 270 °
